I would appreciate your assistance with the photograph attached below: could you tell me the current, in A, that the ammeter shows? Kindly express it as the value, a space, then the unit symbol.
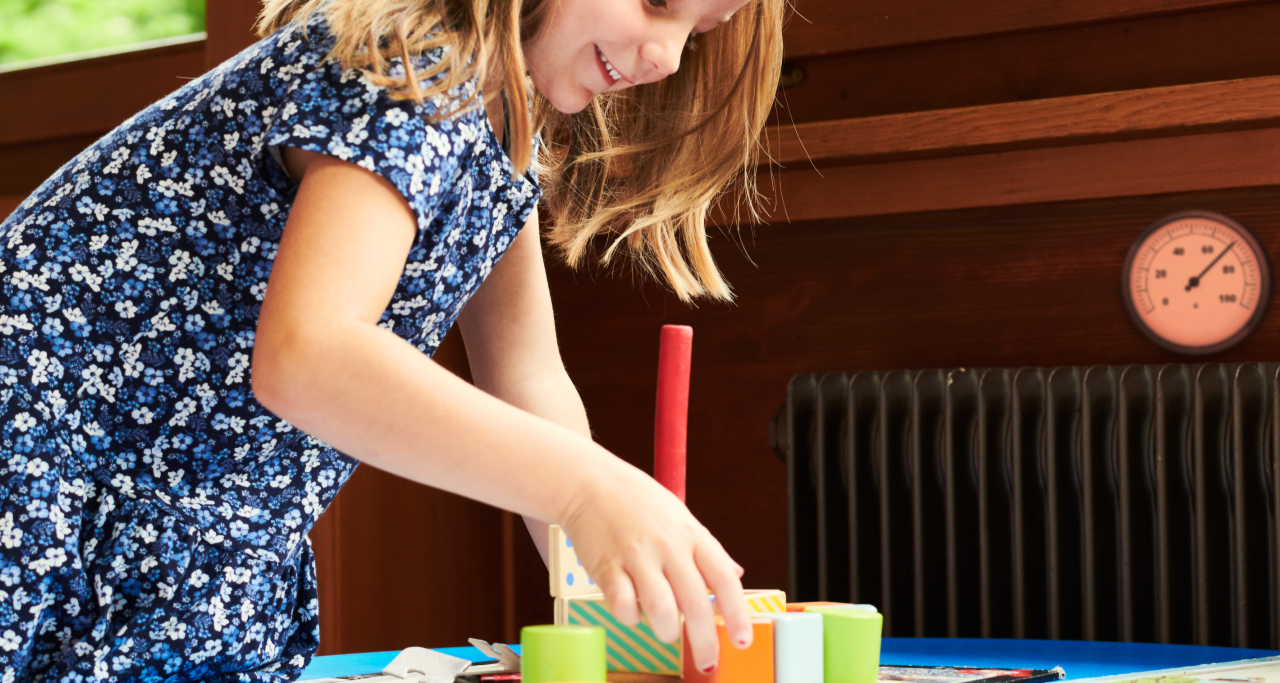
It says 70 A
